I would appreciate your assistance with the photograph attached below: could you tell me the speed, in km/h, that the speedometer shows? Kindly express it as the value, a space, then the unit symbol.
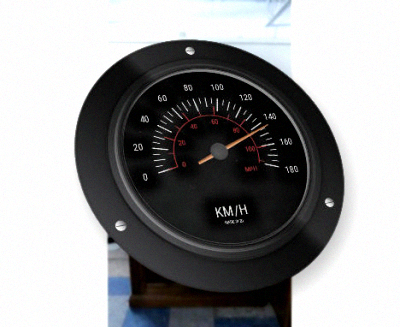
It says 145 km/h
